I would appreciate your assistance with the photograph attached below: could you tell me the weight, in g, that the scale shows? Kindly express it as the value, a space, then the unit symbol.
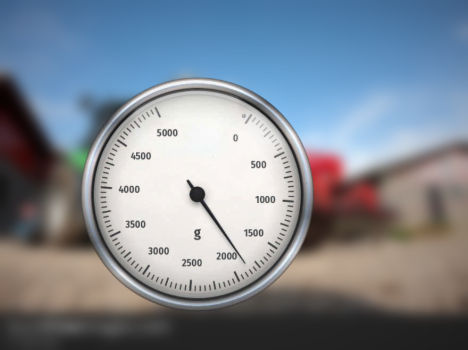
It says 1850 g
